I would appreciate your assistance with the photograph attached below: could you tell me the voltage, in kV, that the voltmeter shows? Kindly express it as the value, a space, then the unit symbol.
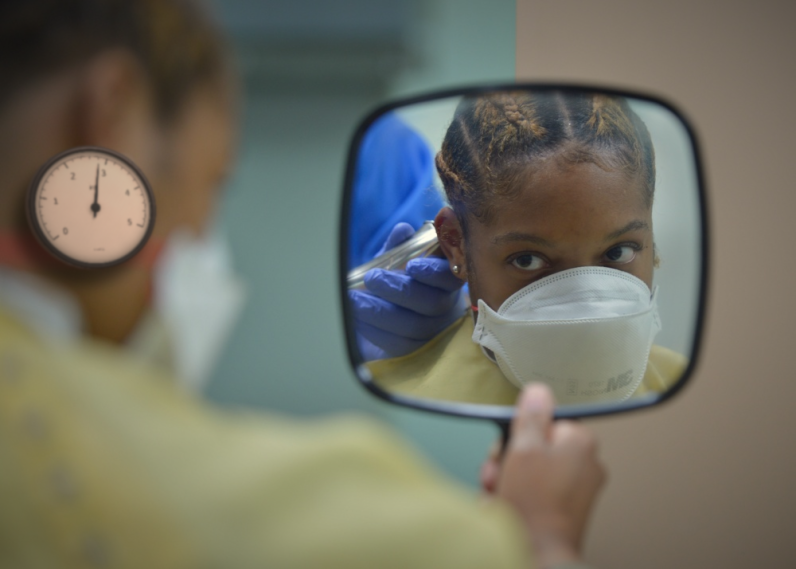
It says 2.8 kV
